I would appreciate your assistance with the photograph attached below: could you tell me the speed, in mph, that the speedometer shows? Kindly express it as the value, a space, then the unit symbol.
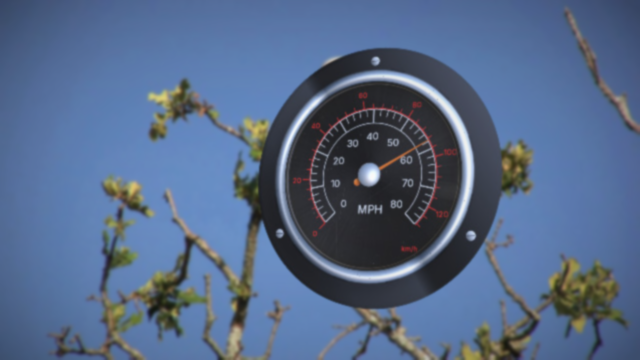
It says 58 mph
